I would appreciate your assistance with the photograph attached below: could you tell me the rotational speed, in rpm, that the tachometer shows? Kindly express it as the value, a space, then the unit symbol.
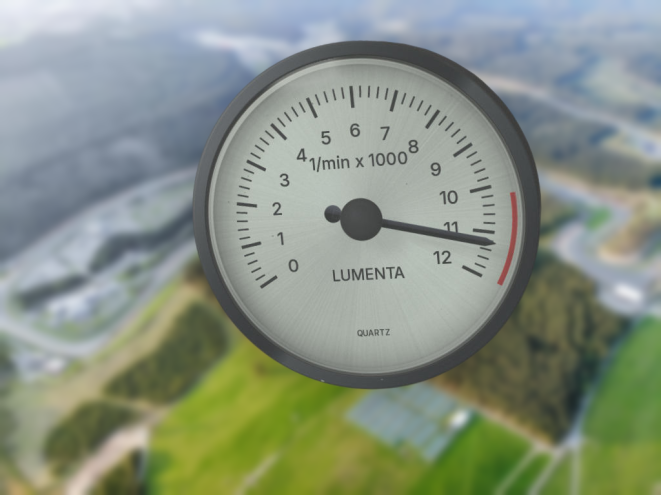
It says 11200 rpm
